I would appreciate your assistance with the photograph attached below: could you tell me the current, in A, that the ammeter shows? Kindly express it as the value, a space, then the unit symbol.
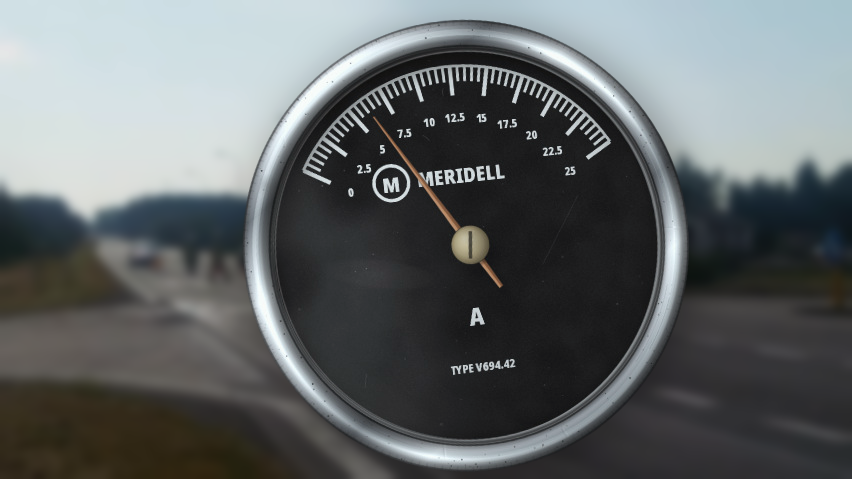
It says 6 A
